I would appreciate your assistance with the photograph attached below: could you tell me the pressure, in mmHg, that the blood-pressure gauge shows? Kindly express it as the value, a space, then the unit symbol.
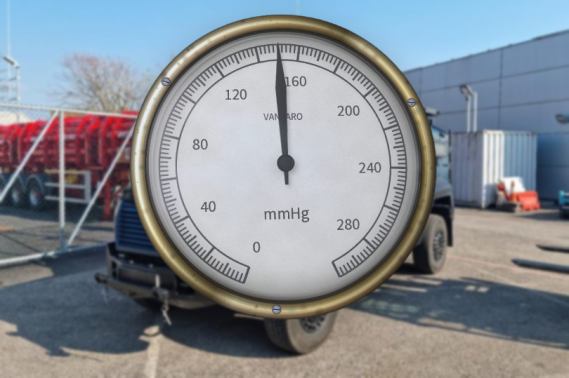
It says 150 mmHg
